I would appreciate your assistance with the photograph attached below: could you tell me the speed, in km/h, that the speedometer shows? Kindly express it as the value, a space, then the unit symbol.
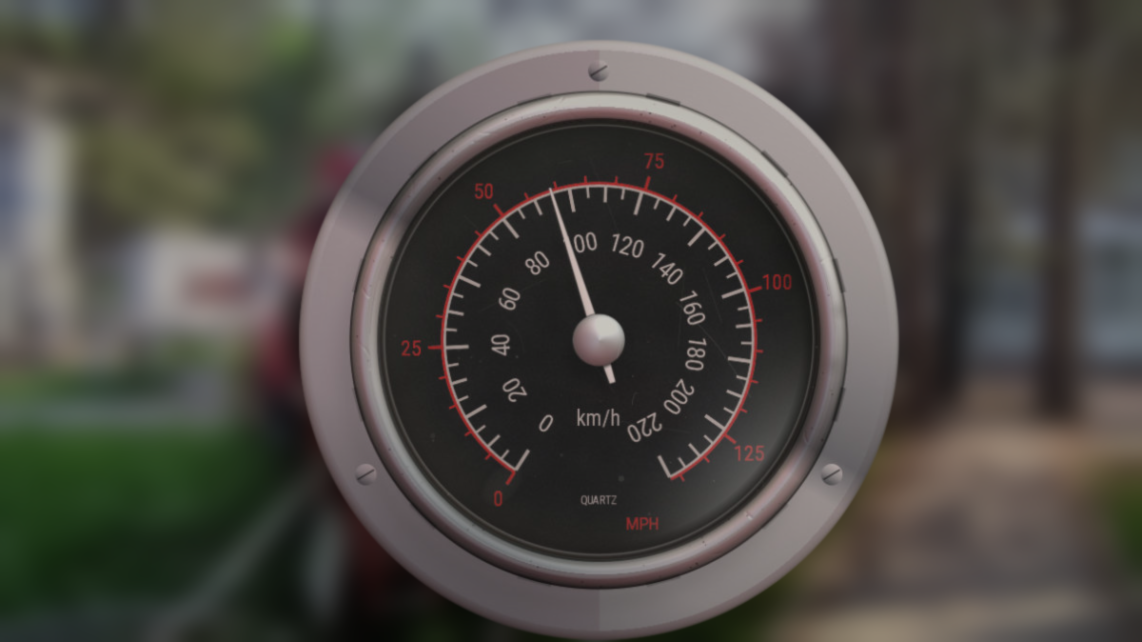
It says 95 km/h
